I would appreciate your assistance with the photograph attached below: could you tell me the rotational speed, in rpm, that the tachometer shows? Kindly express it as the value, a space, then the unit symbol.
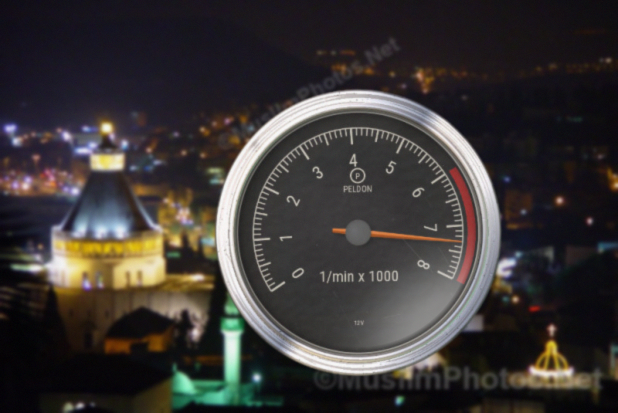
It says 7300 rpm
